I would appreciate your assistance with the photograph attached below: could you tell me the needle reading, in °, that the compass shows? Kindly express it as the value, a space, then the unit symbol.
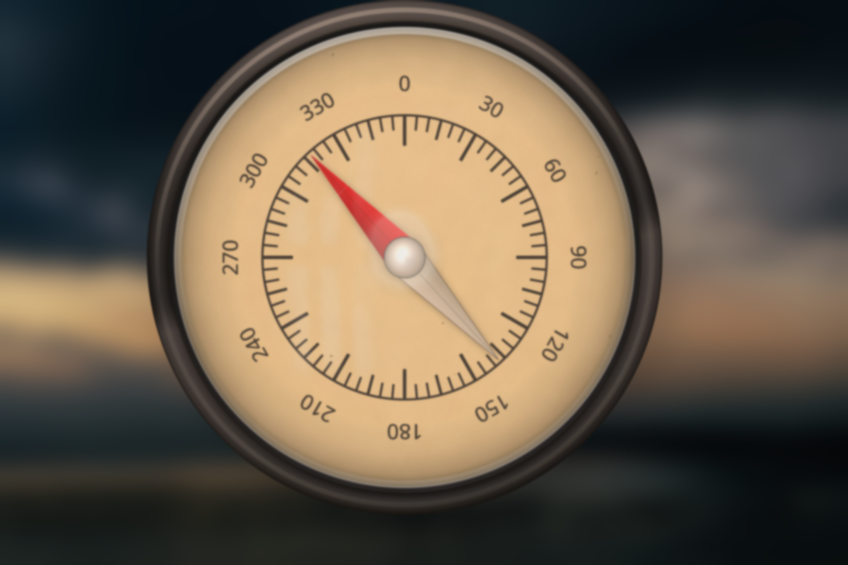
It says 317.5 °
